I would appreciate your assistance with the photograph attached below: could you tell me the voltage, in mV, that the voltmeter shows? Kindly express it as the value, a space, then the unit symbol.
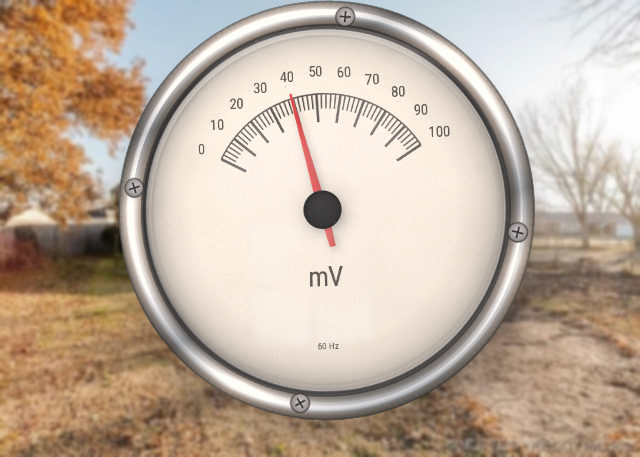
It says 40 mV
